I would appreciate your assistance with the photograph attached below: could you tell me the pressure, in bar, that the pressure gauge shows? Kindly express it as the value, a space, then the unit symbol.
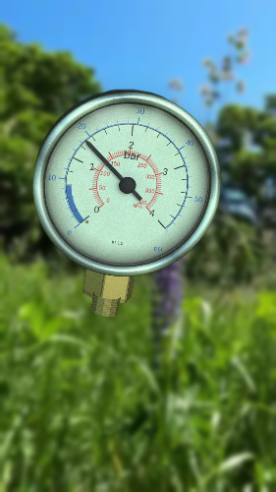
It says 1.3 bar
